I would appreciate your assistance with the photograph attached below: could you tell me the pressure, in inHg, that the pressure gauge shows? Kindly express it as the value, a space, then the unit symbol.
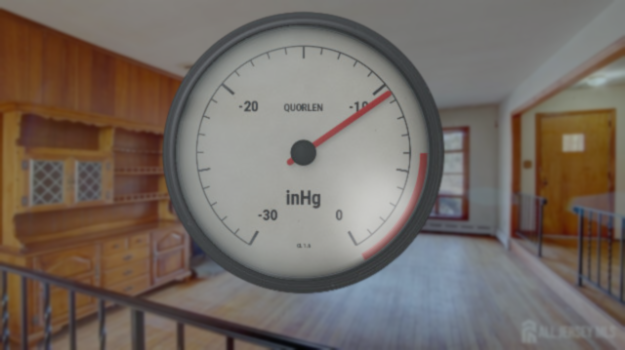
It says -9.5 inHg
